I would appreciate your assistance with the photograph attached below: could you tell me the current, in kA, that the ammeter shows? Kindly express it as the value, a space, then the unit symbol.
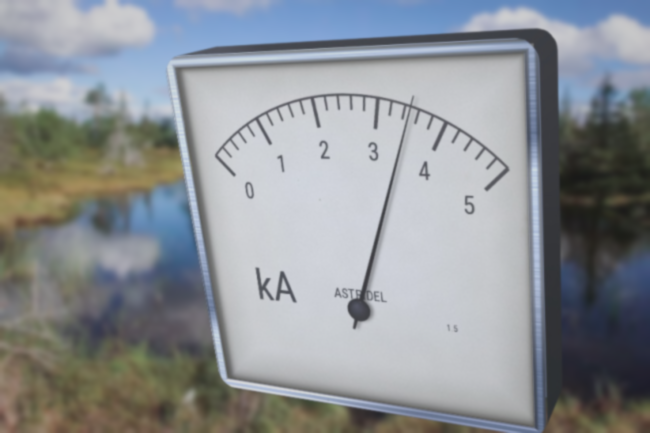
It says 3.5 kA
